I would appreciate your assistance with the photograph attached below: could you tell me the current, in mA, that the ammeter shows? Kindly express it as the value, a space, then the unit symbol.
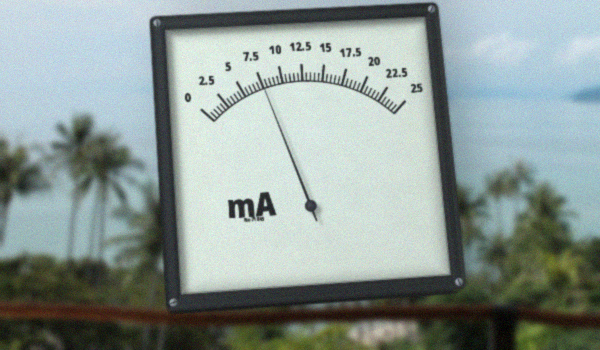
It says 7.5 mA
